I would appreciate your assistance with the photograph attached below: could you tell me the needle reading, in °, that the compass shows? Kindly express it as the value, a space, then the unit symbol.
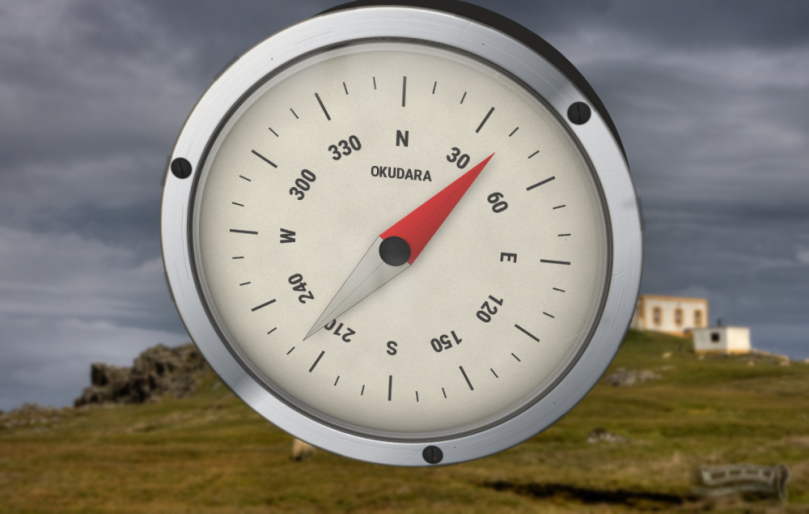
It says 40 °
